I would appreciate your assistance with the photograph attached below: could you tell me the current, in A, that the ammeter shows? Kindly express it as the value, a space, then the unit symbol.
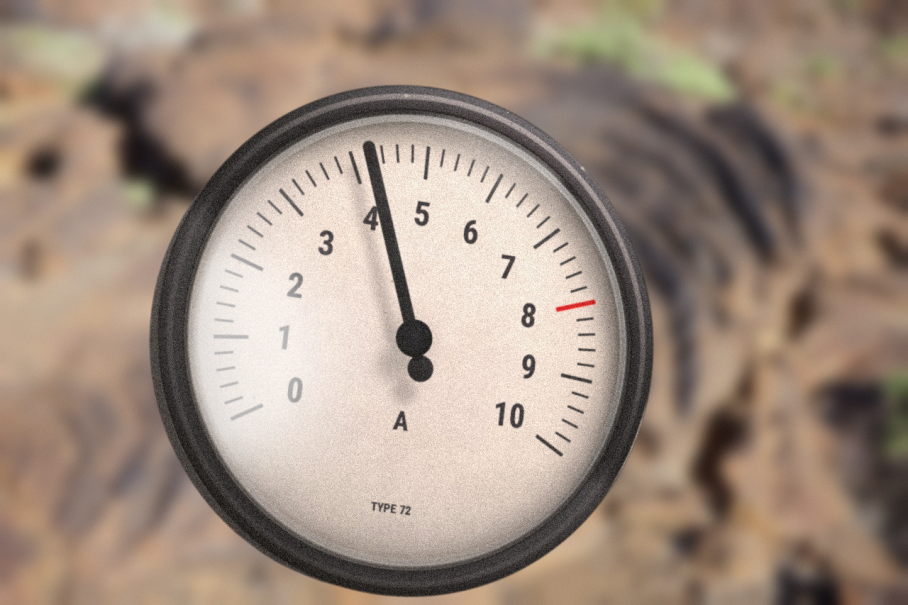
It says 4.2 A
